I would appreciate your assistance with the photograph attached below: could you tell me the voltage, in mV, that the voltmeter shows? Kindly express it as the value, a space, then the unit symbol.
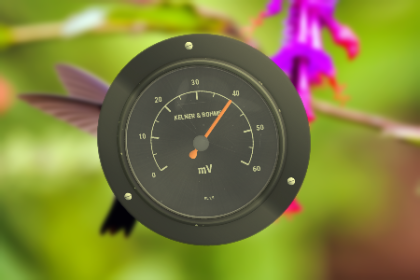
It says 40 mV
